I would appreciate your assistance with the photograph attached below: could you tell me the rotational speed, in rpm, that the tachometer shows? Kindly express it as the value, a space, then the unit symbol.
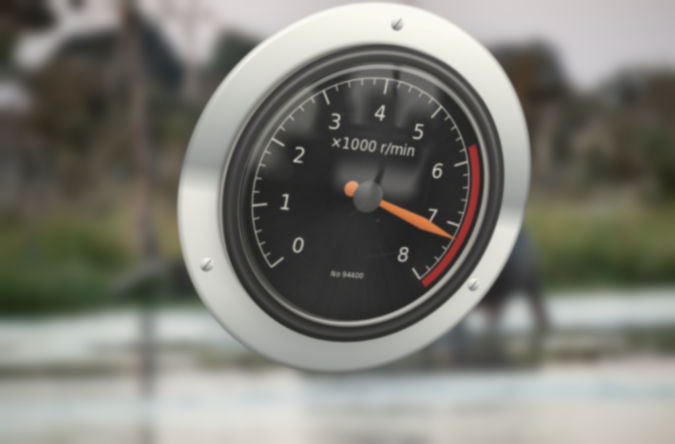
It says 7200 rpm
